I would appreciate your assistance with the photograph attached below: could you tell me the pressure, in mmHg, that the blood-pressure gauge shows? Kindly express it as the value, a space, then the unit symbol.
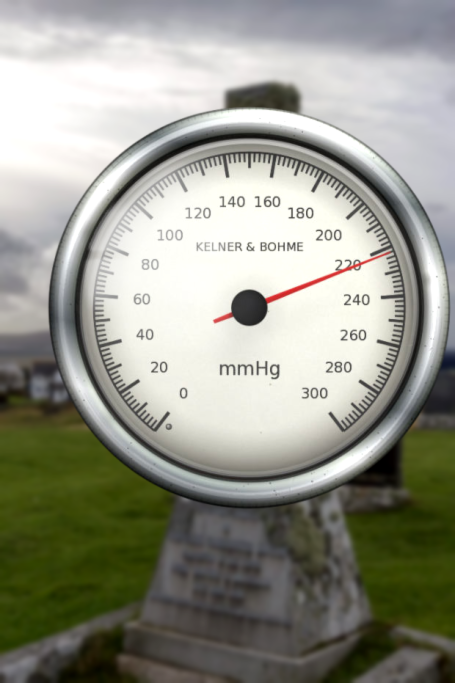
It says 222 mmHg
